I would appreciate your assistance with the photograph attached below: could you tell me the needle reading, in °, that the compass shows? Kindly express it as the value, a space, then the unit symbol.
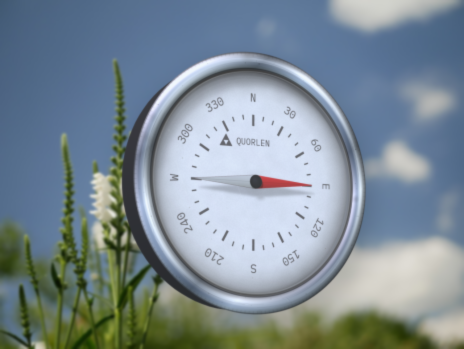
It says 90 °
